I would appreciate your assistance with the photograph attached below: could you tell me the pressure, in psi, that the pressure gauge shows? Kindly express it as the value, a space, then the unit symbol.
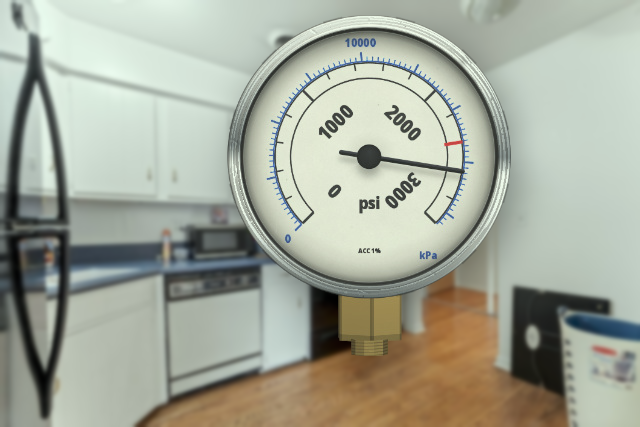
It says 2600 psi
